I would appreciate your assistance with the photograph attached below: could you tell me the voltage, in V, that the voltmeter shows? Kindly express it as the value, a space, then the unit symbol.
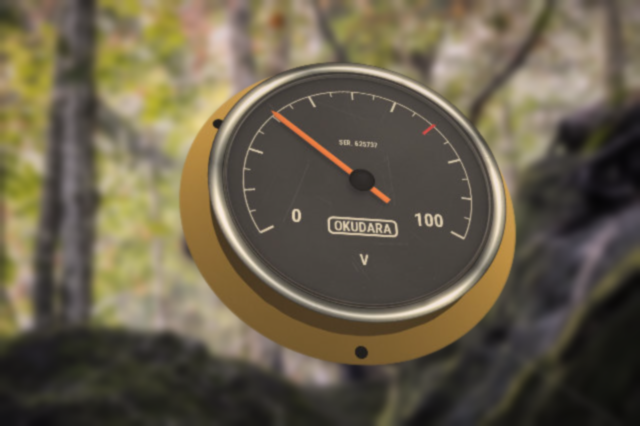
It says 30 V
